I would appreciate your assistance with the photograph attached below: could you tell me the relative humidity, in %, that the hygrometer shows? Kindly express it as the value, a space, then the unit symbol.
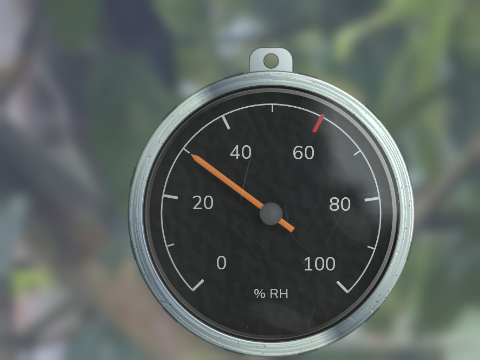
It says 30 %
